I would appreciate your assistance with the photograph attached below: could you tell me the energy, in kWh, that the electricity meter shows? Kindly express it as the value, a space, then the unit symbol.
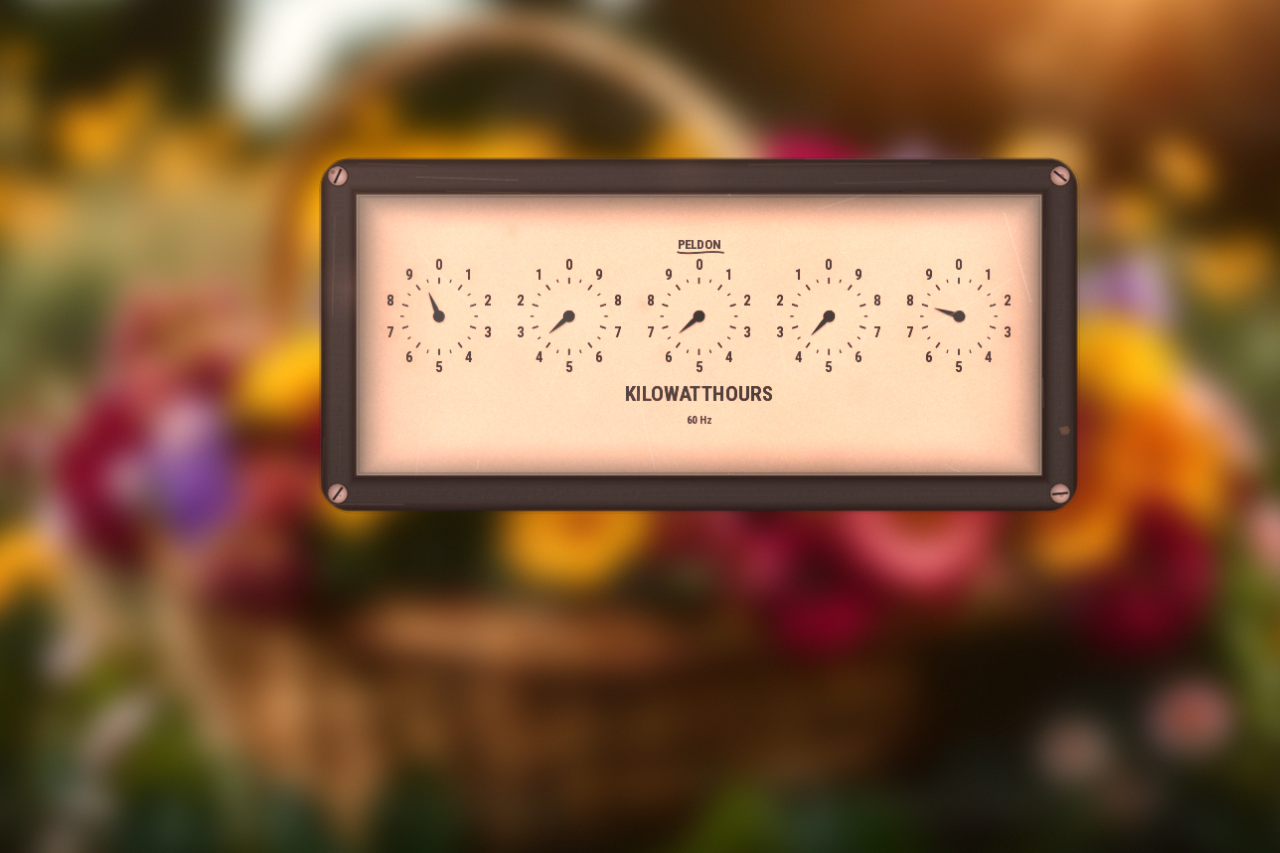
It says 93638 kWh
